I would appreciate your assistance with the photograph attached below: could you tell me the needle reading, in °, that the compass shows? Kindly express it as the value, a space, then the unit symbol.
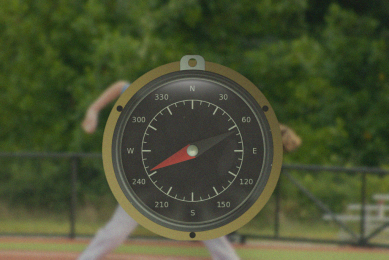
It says 245 °
